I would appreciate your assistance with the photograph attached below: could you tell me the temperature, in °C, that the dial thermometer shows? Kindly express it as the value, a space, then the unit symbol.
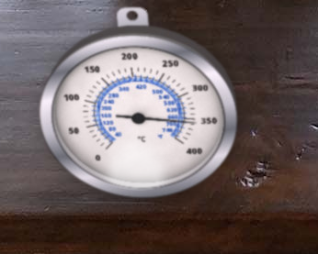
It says 350 °C
